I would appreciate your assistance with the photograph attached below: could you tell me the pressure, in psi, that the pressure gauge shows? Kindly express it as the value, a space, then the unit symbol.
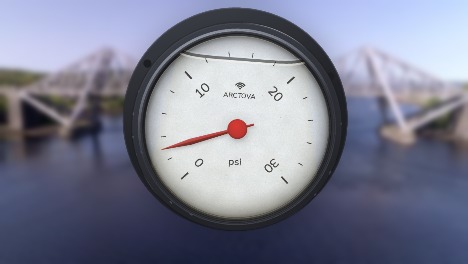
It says 3 psi
